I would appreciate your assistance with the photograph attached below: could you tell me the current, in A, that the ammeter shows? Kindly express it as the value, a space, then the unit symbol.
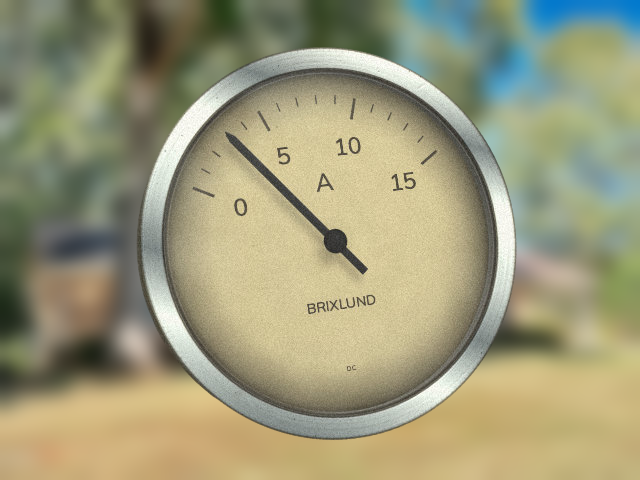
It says 3 A
